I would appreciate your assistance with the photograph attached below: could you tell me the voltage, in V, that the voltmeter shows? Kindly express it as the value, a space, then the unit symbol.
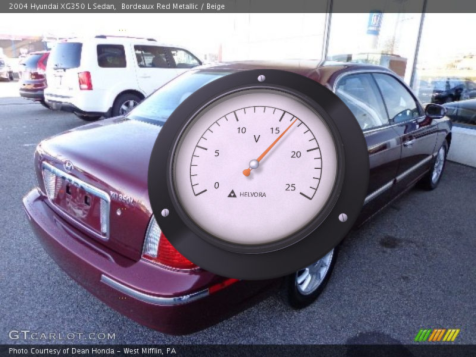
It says 16.5 V
